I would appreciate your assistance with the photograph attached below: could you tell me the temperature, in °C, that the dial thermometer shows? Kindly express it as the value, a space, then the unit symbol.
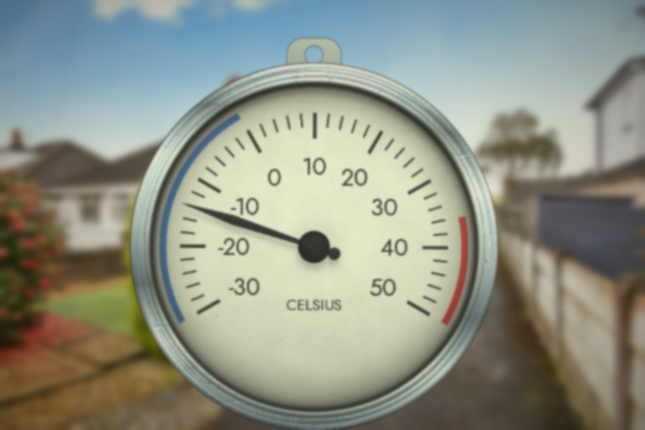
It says -14 °C
